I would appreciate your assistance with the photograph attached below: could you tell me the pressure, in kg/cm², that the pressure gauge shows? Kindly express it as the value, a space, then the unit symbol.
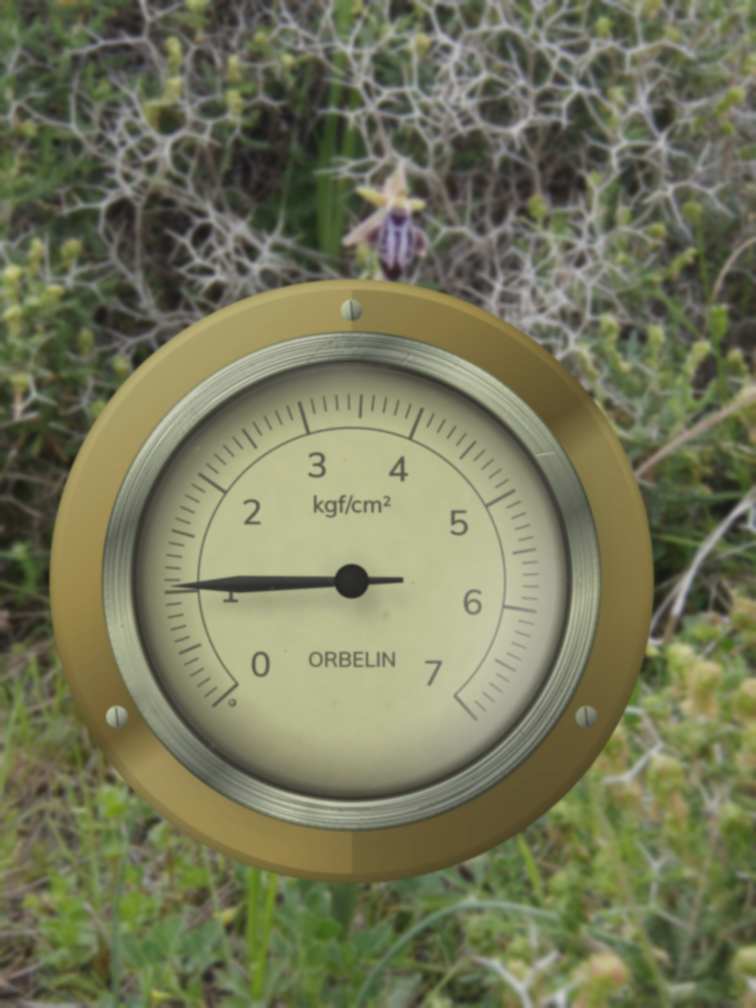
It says 1.05 kg/cm²
